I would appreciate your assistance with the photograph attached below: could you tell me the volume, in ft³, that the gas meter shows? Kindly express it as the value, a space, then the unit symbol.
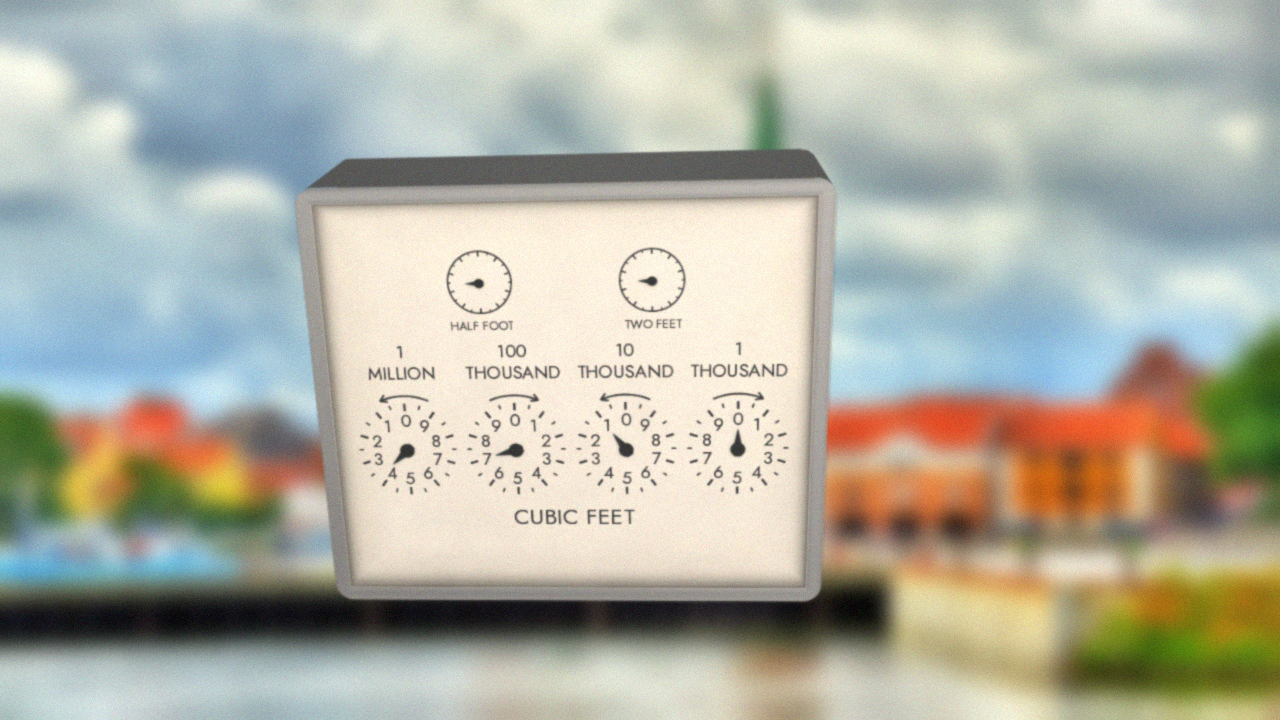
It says 371000 ft³
